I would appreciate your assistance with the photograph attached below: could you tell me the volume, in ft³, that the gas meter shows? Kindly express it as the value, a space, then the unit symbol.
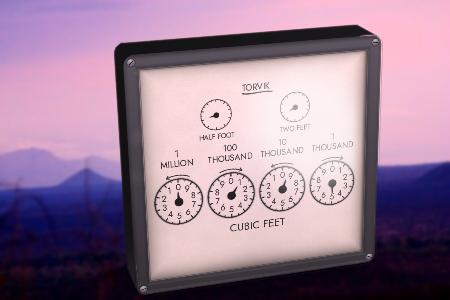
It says 9500 ft³
